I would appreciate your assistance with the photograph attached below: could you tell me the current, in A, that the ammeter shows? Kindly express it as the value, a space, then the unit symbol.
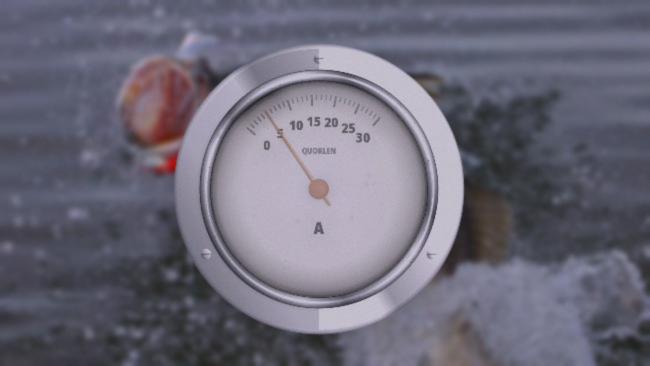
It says 5 A
